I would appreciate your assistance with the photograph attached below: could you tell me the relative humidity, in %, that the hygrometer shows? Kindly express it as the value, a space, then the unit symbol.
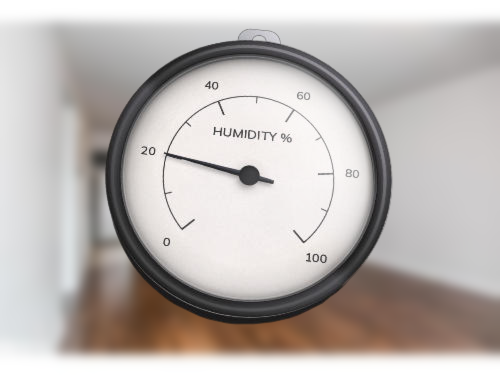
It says 20 %
